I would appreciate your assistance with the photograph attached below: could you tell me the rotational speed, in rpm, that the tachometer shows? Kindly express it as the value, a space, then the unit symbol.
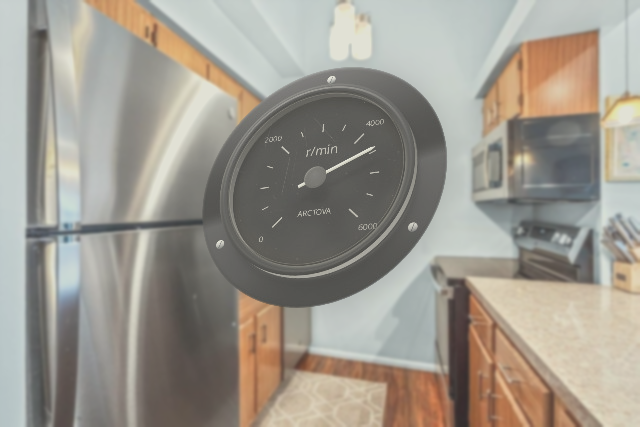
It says 4500 rpm
